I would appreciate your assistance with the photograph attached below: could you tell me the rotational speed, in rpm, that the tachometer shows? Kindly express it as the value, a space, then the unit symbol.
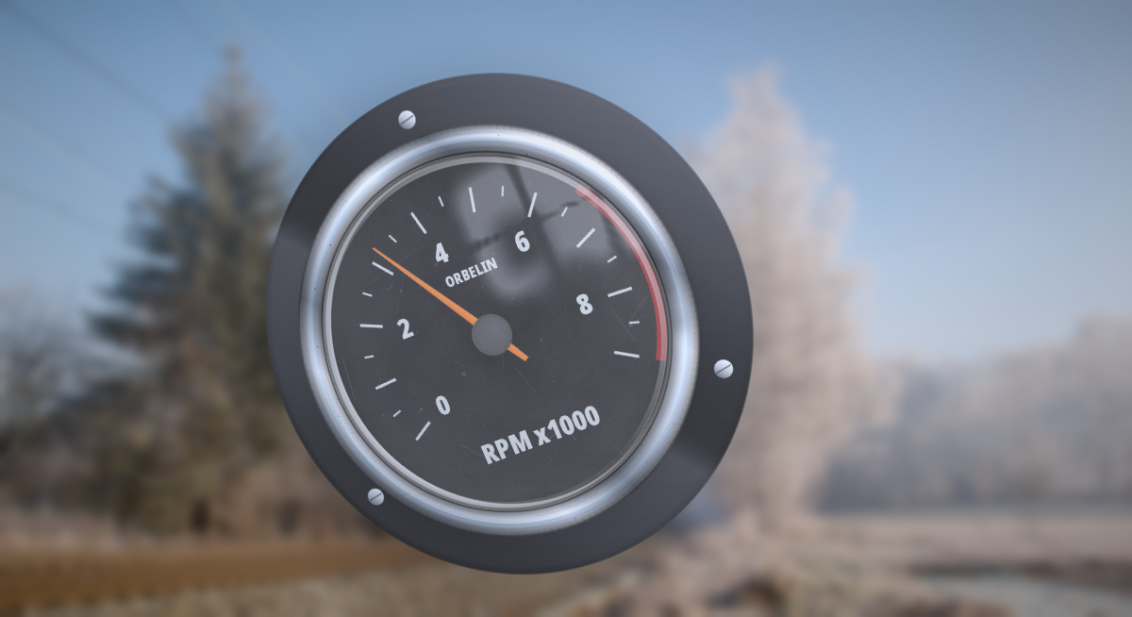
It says 3250 rpm
